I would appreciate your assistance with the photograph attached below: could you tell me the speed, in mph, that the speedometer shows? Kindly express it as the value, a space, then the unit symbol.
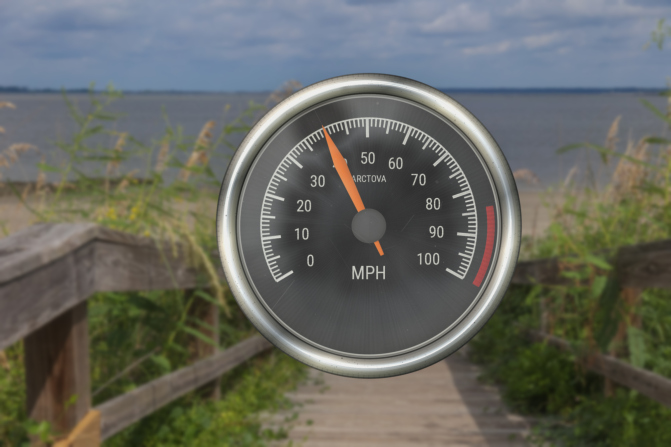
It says 40 mph
